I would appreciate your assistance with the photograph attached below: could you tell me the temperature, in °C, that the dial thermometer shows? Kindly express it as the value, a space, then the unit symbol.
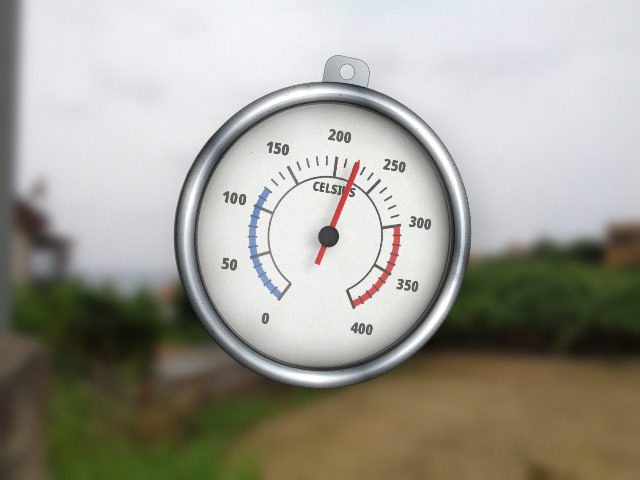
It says 220 °C
